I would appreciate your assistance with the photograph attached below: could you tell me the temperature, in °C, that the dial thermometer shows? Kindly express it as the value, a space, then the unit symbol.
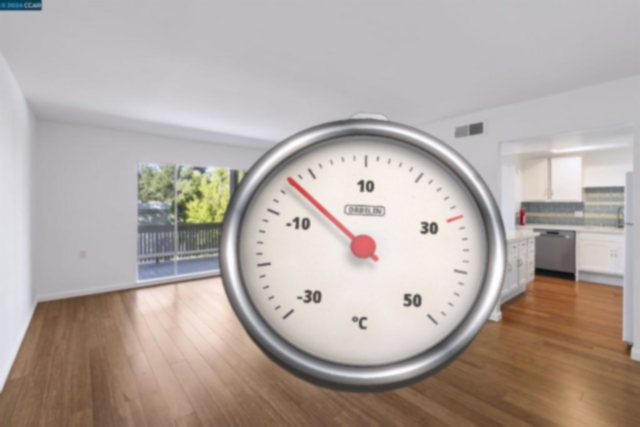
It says -4 °C
